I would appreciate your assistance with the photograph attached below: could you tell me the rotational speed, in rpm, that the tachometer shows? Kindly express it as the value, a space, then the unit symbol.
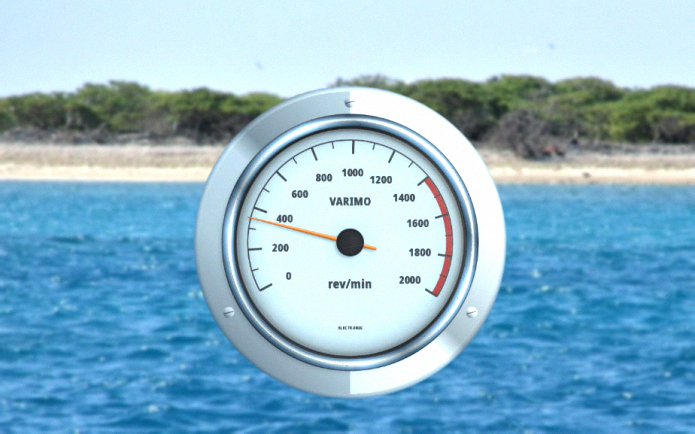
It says 350 rpm
